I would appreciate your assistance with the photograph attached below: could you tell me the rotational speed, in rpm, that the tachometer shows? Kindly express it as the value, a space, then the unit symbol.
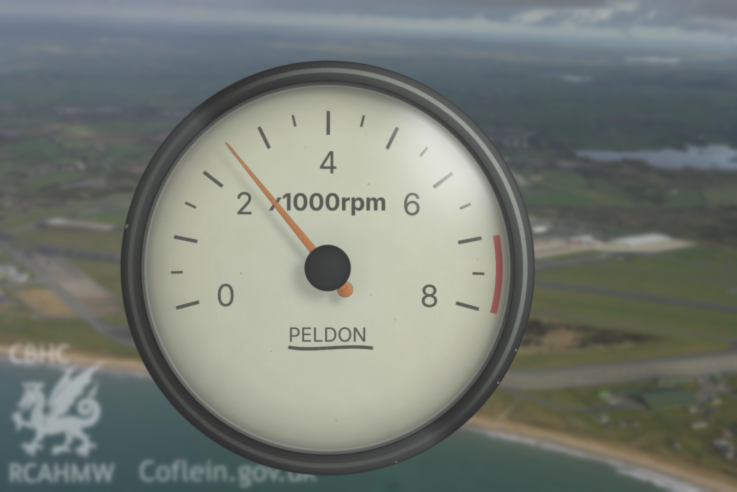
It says 2500 rpm
